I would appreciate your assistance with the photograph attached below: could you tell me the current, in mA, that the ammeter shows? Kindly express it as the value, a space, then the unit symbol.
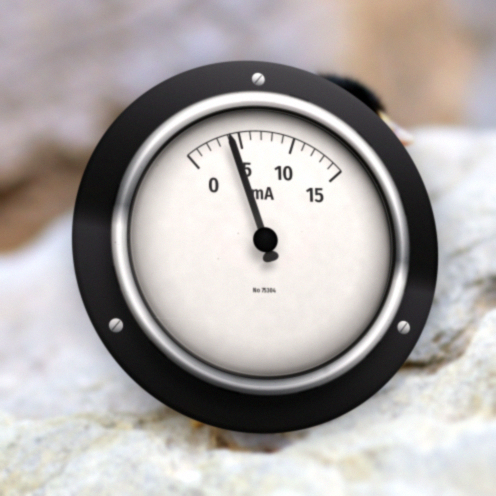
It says 4 mA
